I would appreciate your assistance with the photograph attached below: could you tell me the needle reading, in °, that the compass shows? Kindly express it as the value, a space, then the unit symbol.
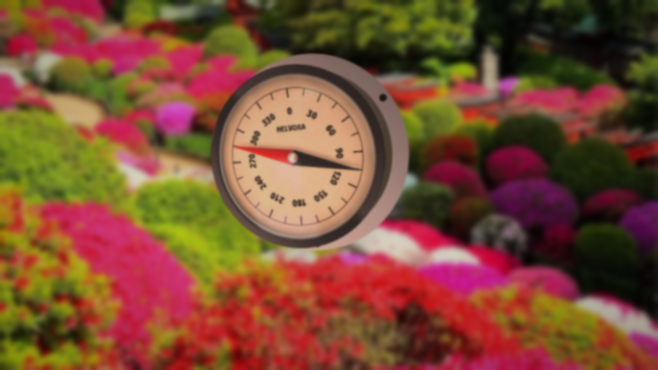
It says 285 °
